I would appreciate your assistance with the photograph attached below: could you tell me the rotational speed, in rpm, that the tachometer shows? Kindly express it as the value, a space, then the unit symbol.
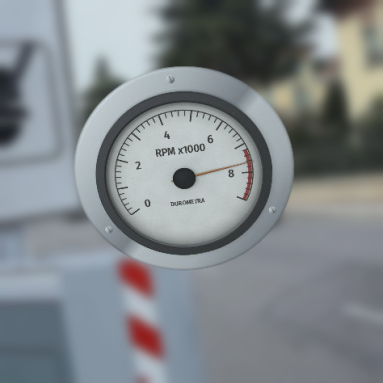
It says 7600 rpm
